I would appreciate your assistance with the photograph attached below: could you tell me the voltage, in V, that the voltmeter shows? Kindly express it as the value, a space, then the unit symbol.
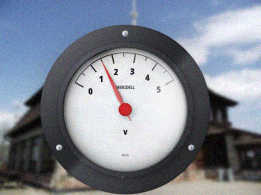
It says 1.5 V
